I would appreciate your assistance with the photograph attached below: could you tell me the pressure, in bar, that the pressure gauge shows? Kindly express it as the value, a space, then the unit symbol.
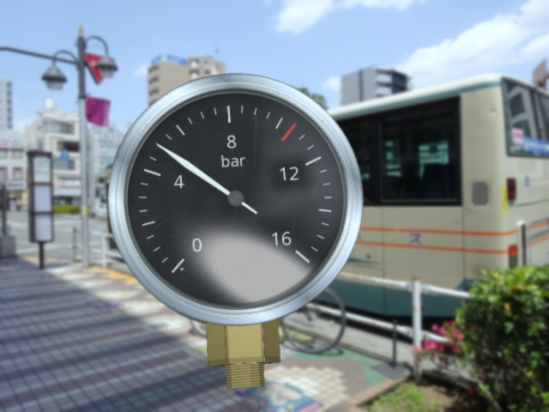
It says 5 bar
